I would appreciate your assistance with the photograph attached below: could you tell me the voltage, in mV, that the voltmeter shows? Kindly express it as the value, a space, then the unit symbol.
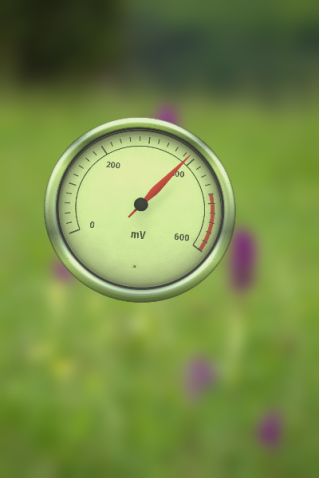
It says 390 mV
